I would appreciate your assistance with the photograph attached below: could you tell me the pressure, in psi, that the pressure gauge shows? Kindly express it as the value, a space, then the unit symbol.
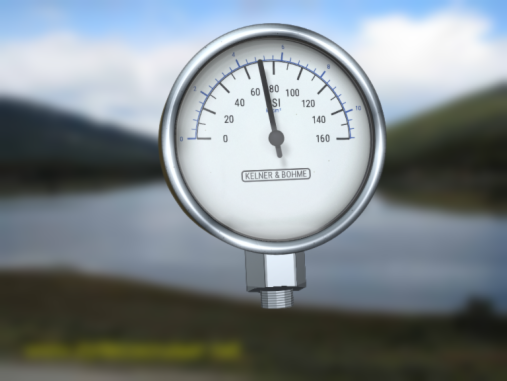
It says 70 psi
